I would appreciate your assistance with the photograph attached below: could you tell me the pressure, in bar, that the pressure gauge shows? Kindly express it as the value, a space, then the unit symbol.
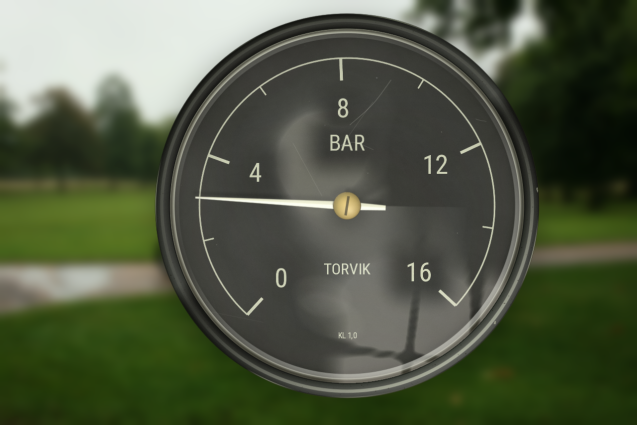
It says 3 bar
